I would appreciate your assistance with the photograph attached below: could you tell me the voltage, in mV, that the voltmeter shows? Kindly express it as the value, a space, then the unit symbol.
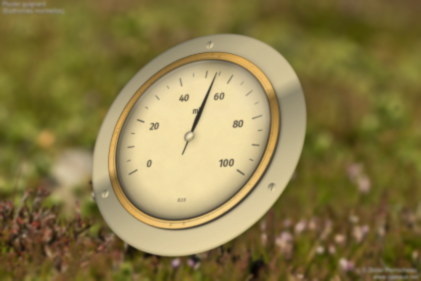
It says 55 mV
